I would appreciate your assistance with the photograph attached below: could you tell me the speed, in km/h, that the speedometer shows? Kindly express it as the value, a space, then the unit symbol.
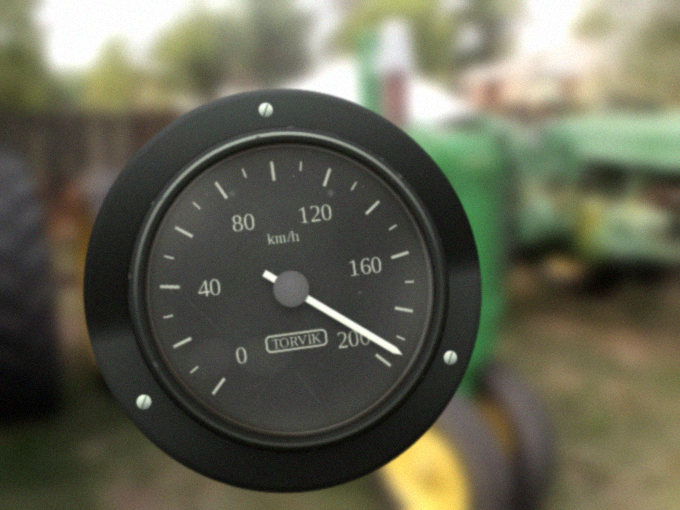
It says 195 km/h
